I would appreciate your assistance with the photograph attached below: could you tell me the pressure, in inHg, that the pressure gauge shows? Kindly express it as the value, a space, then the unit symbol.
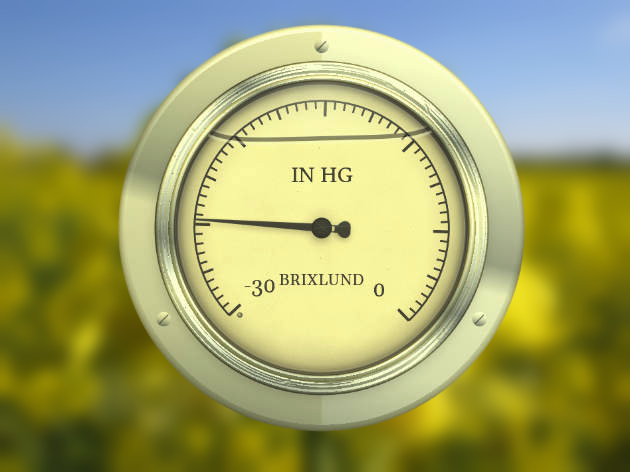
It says -24.75 inHg
